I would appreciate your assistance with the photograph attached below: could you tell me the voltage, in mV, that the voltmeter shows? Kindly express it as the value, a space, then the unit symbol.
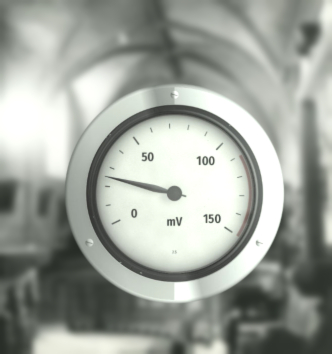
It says 25 mV
